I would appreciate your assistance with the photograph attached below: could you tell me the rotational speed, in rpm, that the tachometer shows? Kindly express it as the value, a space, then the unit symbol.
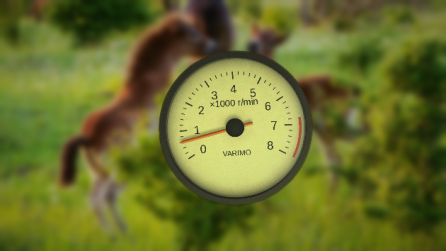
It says 600 rpm
